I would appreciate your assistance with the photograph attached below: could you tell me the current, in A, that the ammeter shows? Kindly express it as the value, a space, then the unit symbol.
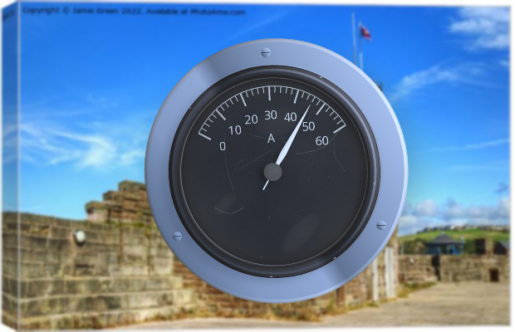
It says 46 A
